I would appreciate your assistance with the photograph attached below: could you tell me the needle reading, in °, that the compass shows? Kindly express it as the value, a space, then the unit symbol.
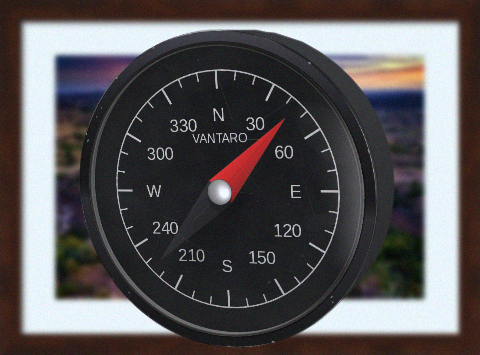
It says 45 °
